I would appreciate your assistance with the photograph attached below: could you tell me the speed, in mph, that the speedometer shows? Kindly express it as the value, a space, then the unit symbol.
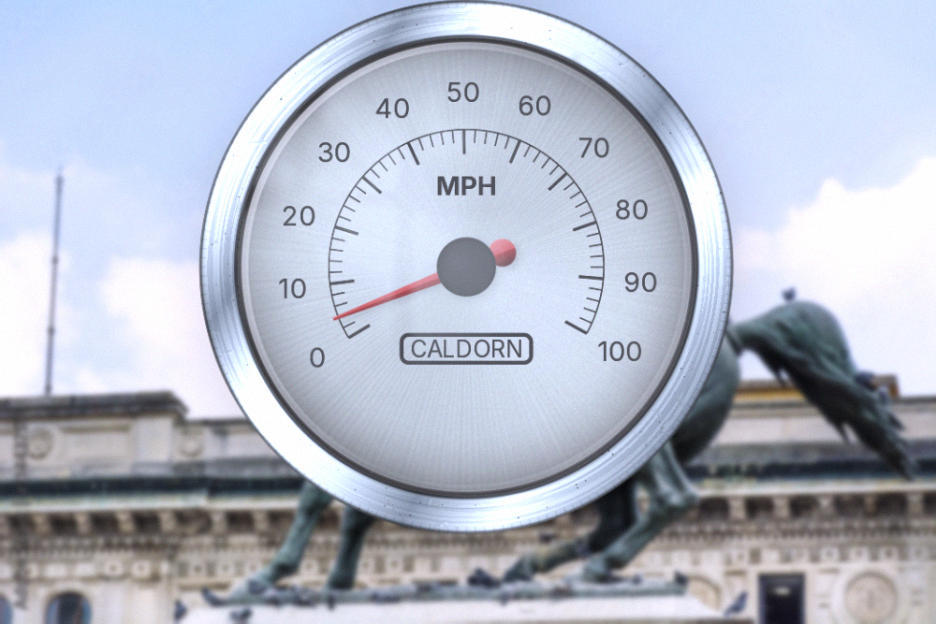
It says 4 mph
